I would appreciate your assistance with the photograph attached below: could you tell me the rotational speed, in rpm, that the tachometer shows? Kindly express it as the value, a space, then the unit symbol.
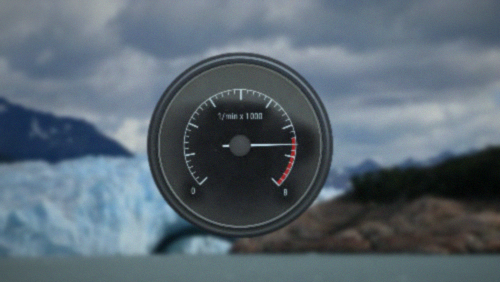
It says 6600 rpm
